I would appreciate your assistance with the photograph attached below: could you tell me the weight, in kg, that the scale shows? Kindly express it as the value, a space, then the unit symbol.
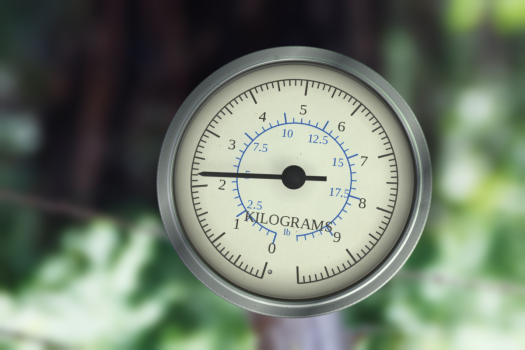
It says 2.2 kg
